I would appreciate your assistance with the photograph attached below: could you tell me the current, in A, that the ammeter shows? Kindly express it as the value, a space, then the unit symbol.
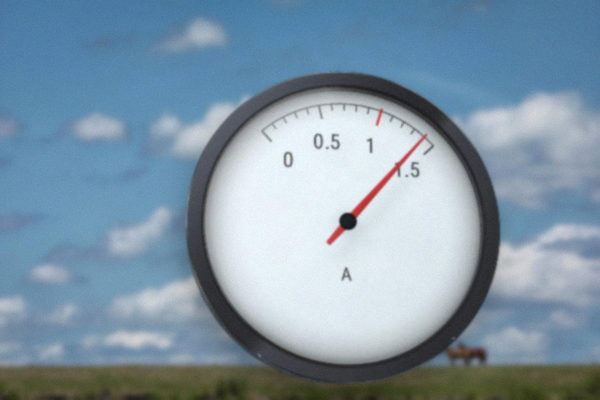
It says 1.4 A
